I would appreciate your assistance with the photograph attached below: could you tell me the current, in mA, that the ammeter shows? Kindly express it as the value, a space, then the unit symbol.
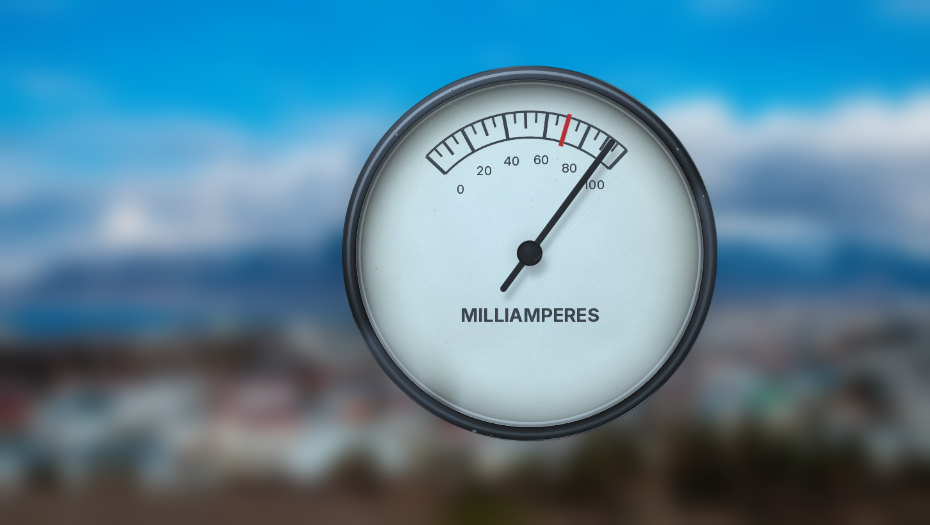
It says 92.5 mA
